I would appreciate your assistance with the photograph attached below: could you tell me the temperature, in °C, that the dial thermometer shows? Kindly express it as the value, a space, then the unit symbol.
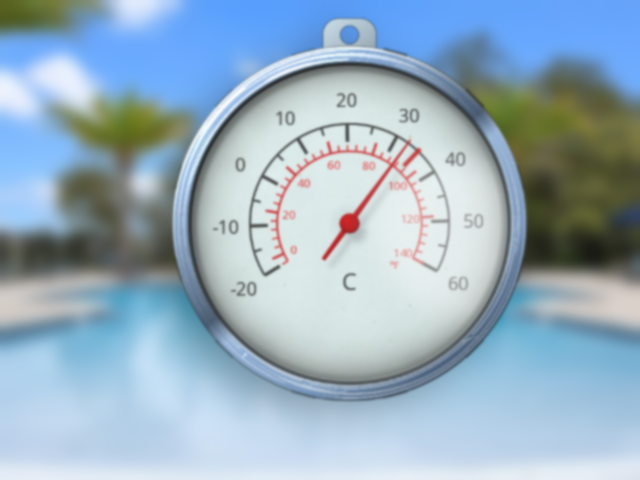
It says 32.5 °C
